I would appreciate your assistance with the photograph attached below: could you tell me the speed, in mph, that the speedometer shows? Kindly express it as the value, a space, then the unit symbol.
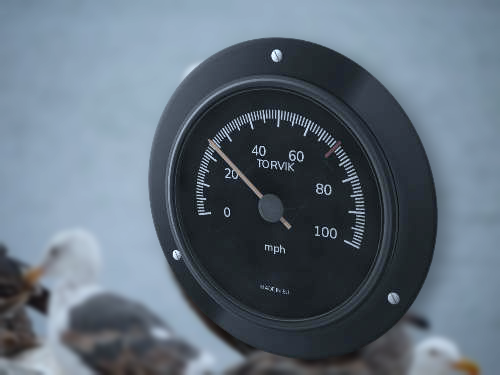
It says 25 mph
